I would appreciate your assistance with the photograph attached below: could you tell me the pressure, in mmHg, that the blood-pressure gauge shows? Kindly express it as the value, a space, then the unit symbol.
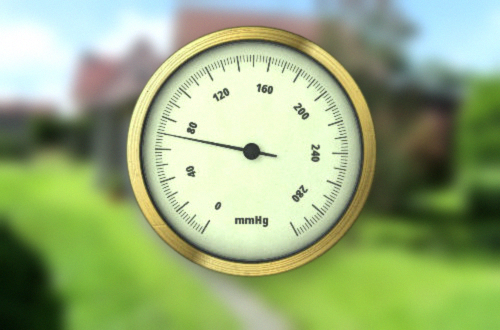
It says 70 mmHg
